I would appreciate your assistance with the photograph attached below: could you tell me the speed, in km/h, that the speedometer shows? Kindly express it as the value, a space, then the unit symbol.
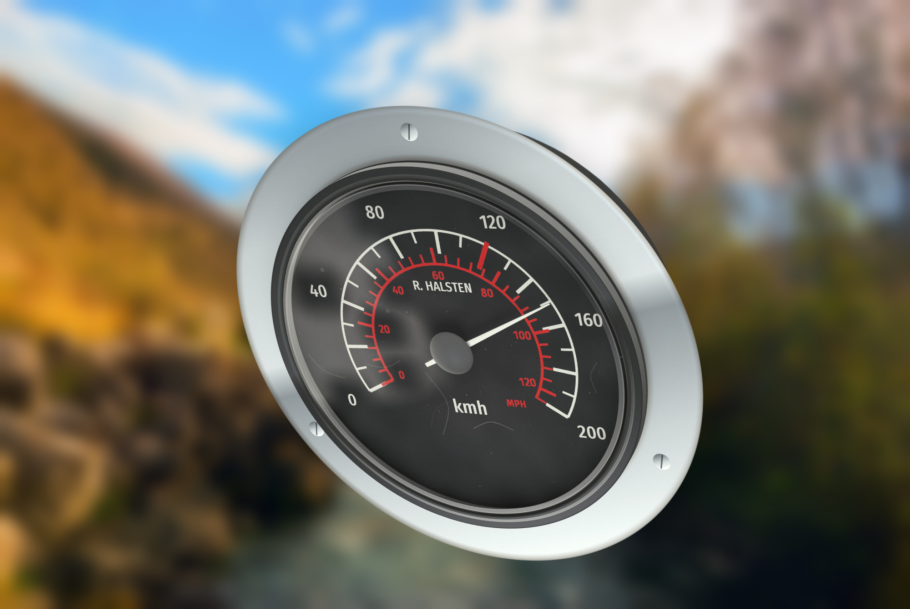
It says 150 km/h
